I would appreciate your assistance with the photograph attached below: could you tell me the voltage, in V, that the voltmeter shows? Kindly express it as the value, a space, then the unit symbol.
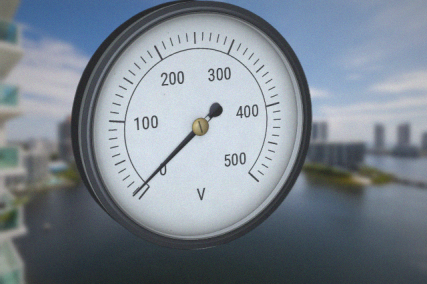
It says 10 V
